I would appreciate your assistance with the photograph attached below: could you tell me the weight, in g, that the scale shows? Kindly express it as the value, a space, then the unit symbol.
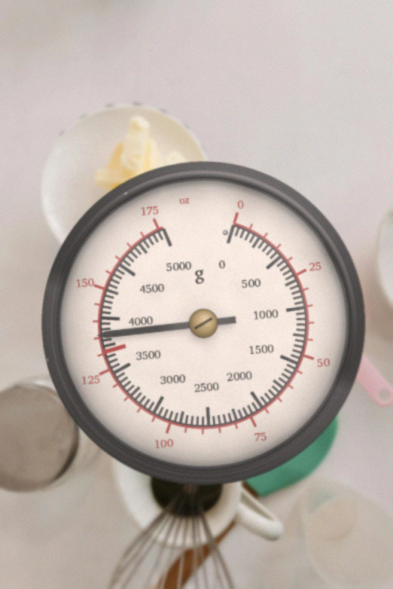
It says 3850 g
